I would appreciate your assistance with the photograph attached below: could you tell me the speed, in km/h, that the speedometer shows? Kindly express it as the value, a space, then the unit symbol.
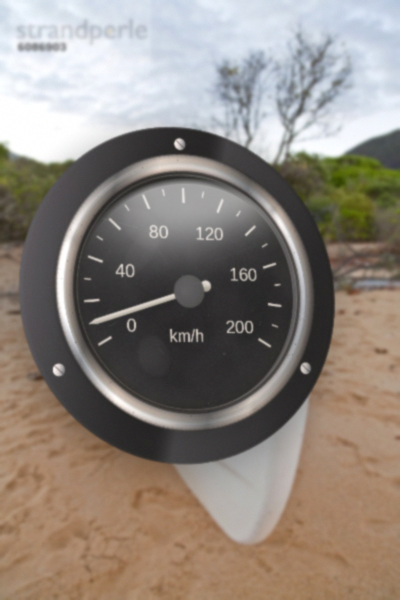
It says 10 km/h
